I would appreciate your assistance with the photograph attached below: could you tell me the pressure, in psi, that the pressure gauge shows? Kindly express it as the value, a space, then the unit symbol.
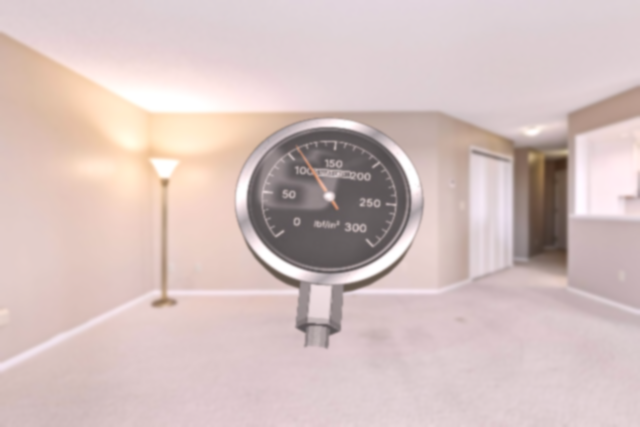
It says 110 psi
